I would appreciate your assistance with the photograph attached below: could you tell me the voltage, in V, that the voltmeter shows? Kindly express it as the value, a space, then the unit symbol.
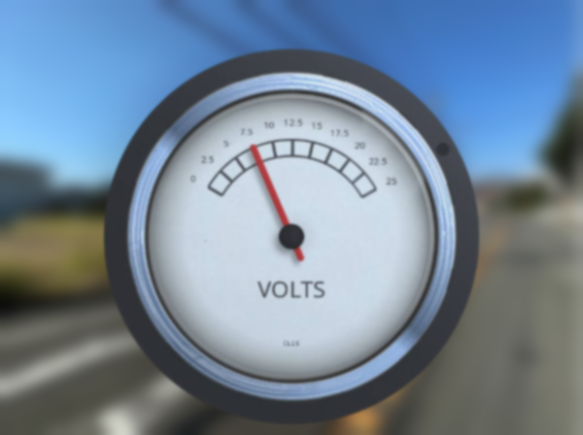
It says 7.5 V
